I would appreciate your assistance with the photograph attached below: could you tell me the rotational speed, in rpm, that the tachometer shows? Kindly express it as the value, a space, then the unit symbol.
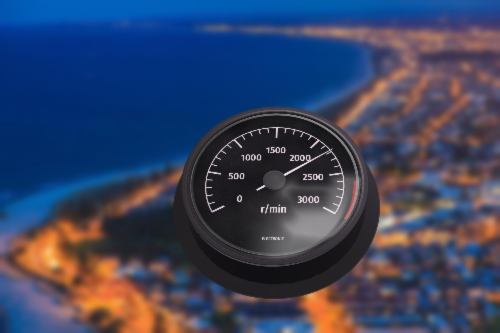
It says 2200 rpm
